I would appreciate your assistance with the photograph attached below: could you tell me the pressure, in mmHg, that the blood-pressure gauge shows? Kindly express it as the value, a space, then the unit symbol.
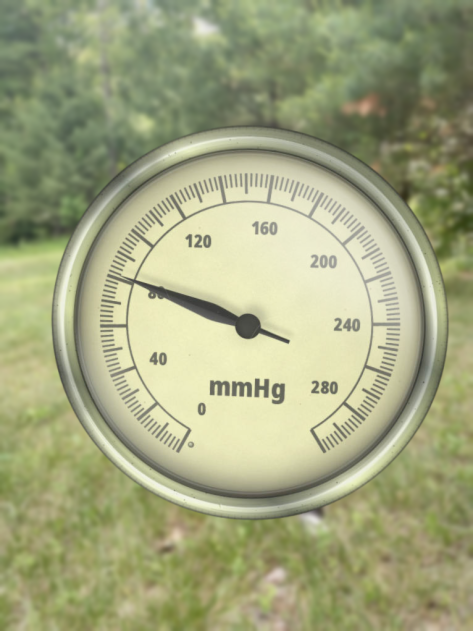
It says 82 mmHg
